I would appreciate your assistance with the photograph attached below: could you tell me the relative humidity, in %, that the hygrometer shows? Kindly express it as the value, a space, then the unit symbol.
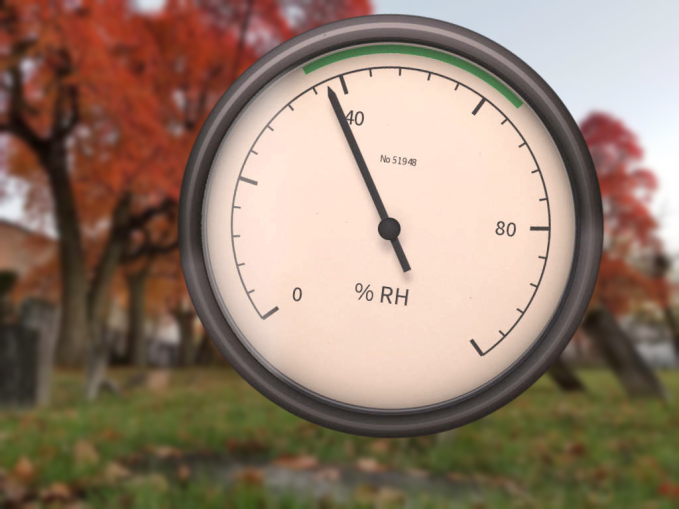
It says 38 %
